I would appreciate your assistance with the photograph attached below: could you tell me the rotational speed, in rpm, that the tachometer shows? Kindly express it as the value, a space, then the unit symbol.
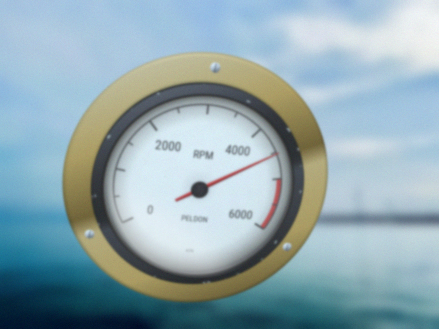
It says 4500 rpm
